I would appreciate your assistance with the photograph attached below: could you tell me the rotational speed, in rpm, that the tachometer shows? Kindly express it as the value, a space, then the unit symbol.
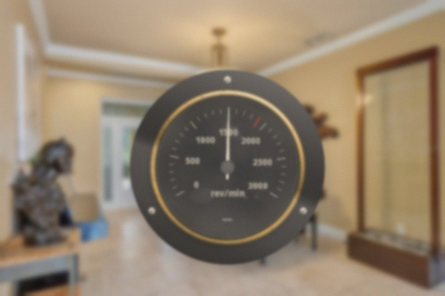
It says 1500 rpm
